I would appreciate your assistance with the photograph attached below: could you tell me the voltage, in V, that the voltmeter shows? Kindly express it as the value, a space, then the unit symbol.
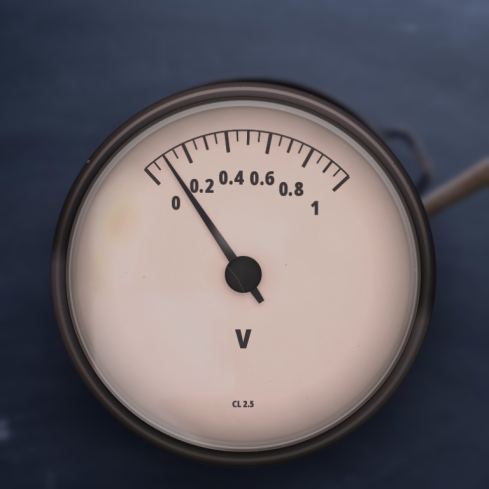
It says 0.1 V
